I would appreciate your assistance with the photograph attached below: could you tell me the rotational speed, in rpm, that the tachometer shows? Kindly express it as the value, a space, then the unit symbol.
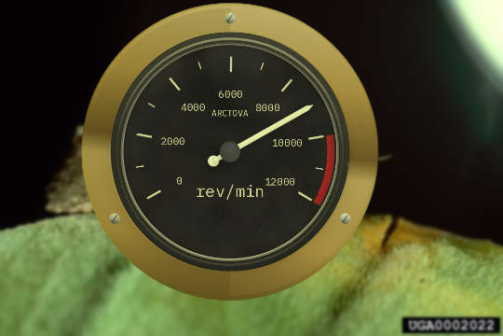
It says 9000 rpm
